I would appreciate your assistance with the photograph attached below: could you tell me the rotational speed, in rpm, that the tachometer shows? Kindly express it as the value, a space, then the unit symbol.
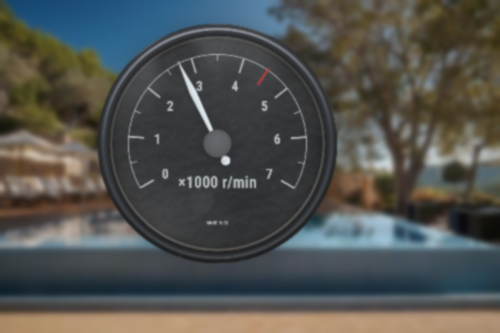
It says 2750 rpm
